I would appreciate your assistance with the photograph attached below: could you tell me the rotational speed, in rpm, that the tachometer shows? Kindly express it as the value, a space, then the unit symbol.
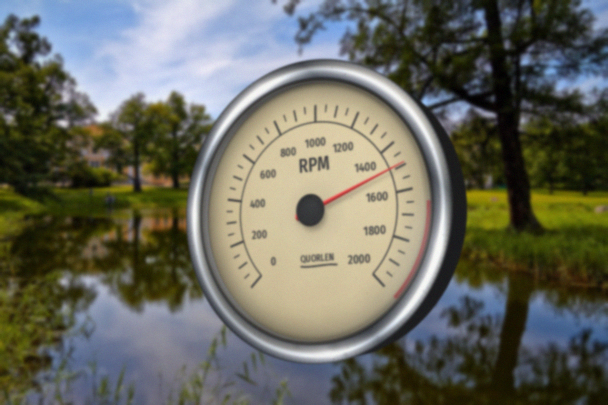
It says 1500 rpm
